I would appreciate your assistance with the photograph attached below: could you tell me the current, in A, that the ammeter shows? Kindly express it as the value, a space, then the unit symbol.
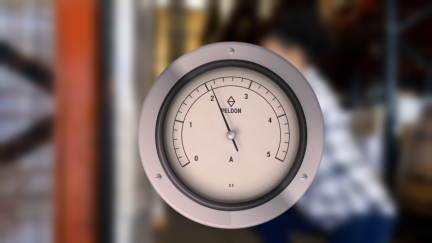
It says 2.1 A
